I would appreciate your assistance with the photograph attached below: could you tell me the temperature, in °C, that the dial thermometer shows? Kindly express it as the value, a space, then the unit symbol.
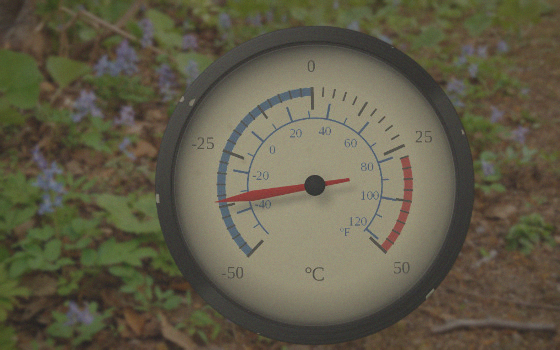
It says -36.25 °C
